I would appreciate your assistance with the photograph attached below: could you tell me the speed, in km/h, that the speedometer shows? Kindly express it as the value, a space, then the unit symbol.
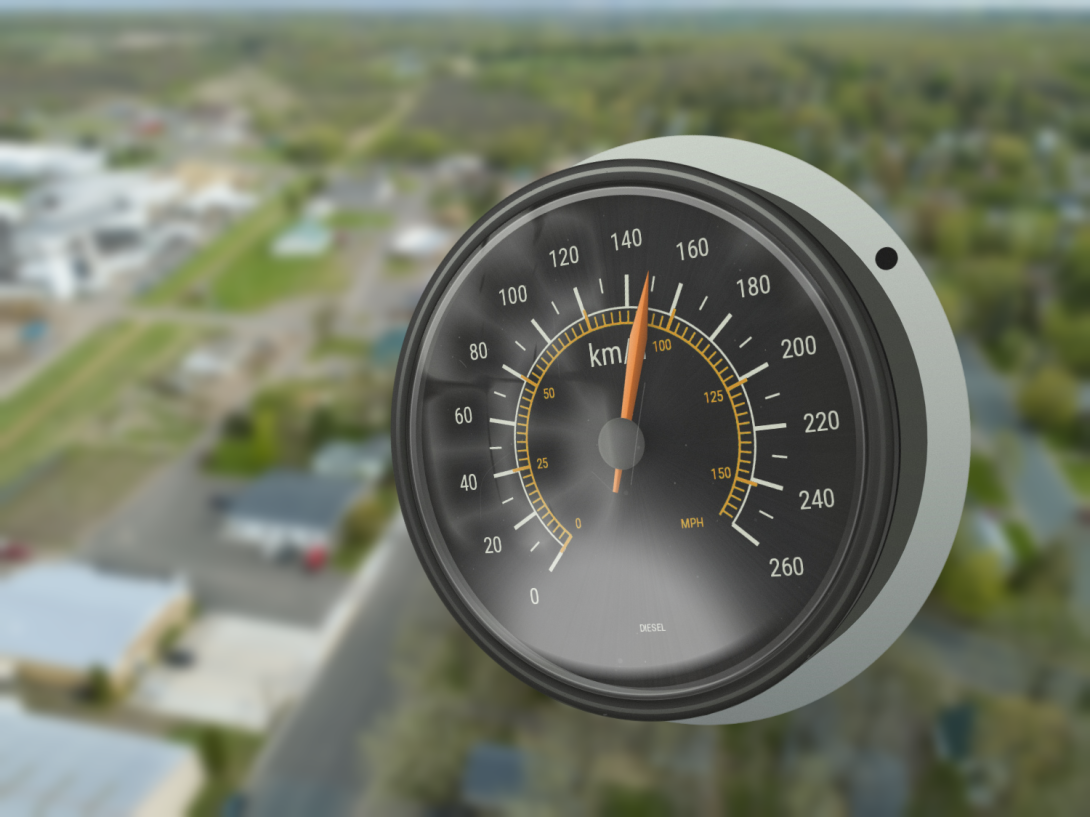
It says 150 km/h
